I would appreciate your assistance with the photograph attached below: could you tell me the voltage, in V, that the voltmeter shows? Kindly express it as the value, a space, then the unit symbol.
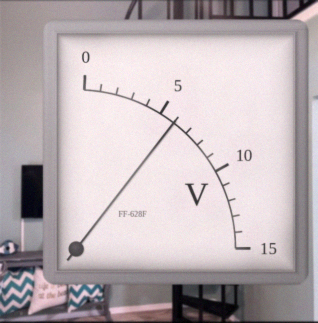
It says 6 V
